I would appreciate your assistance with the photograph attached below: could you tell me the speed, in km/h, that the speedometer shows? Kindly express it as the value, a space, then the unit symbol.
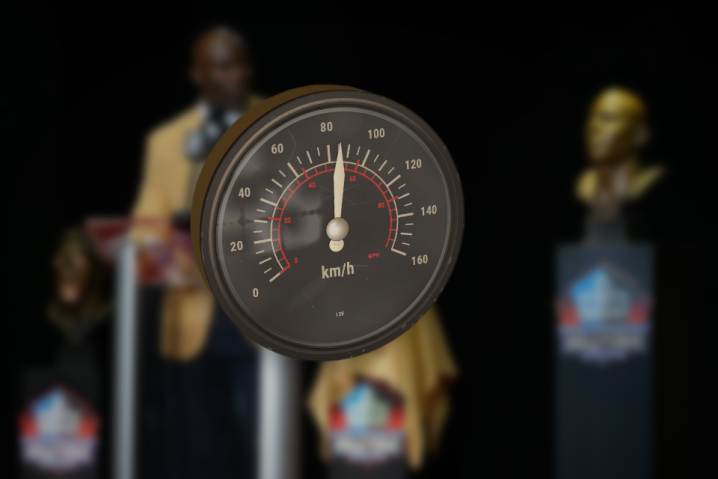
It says 85 km/h
